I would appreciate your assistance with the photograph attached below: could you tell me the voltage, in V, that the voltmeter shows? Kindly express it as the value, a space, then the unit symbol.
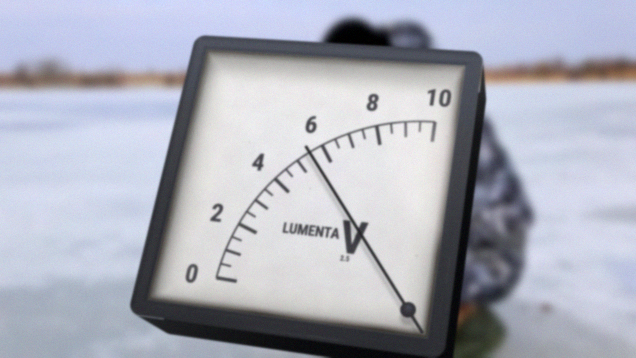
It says 5.5 V
